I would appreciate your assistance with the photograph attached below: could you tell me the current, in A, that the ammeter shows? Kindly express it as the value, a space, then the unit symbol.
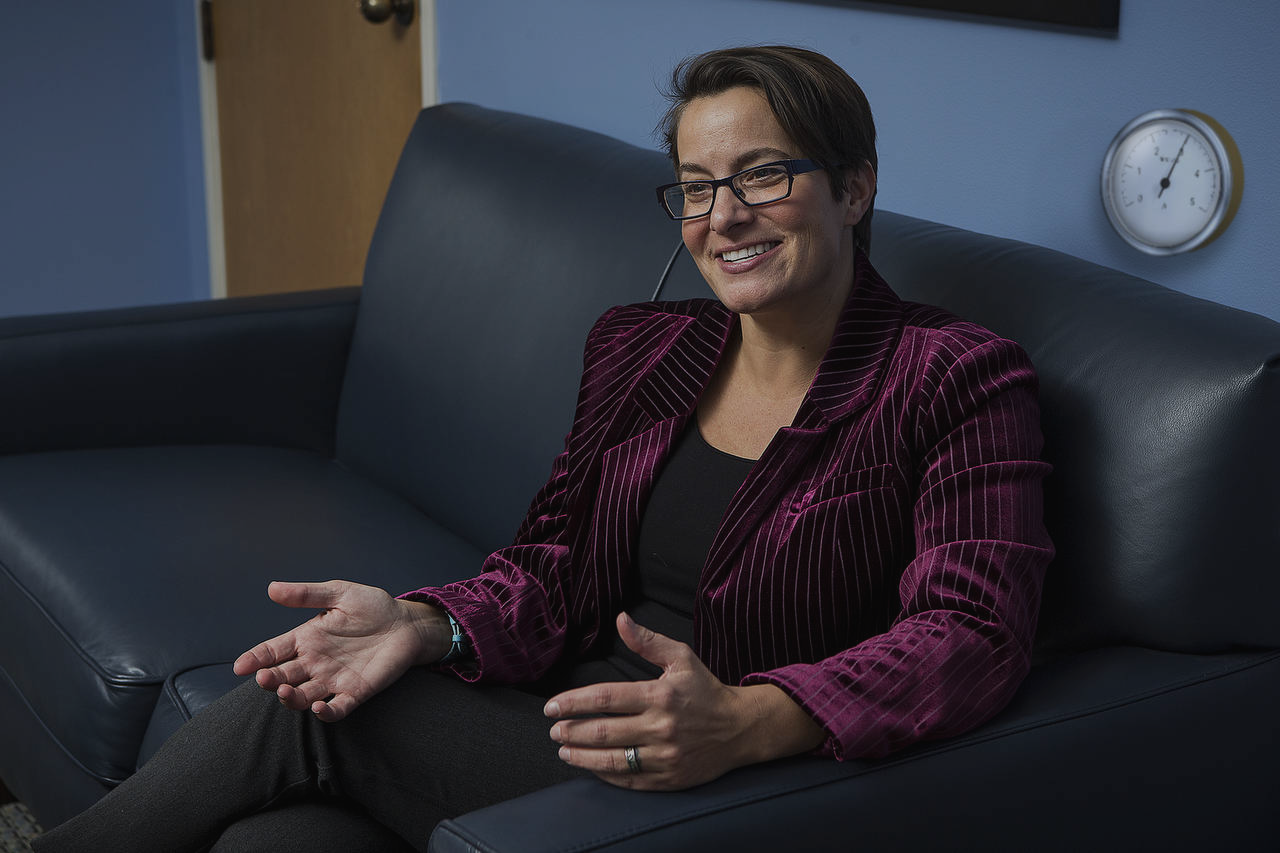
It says 3 A
